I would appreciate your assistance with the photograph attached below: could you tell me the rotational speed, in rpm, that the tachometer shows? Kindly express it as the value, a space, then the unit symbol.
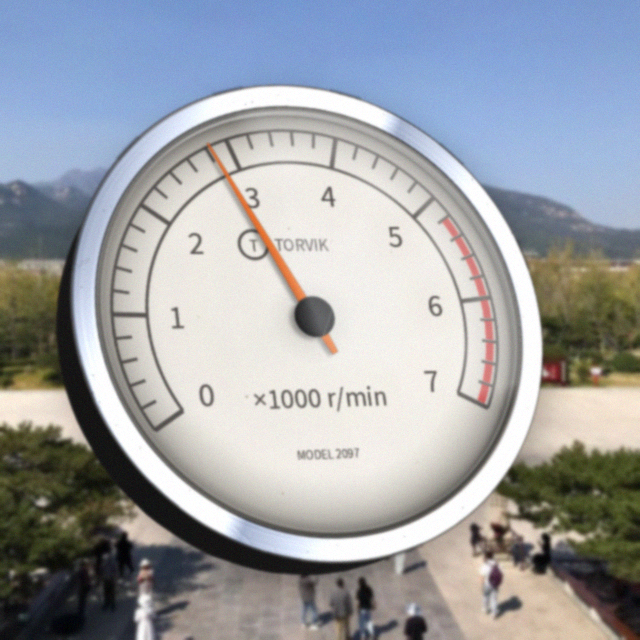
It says 2800 rpm
